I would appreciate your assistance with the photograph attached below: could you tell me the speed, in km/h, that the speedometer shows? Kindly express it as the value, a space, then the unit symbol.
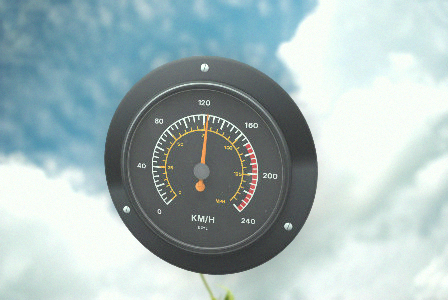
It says 125 km/h
